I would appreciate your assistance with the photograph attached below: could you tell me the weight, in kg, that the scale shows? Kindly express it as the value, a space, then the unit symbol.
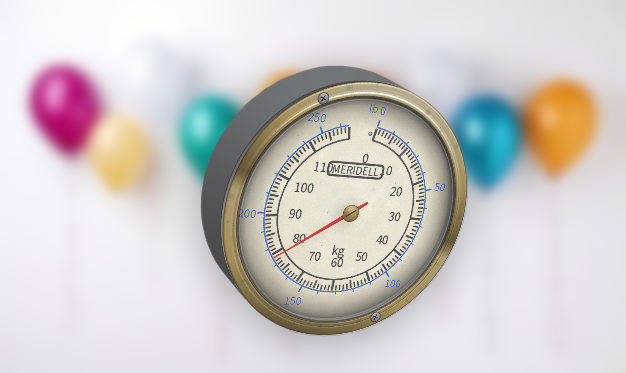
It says 80 kg
